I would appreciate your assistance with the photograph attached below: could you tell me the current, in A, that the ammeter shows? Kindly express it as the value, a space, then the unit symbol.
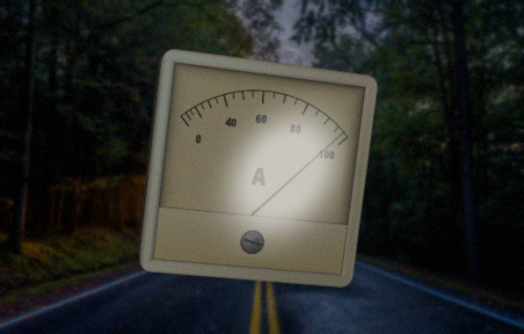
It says 97.5 A
